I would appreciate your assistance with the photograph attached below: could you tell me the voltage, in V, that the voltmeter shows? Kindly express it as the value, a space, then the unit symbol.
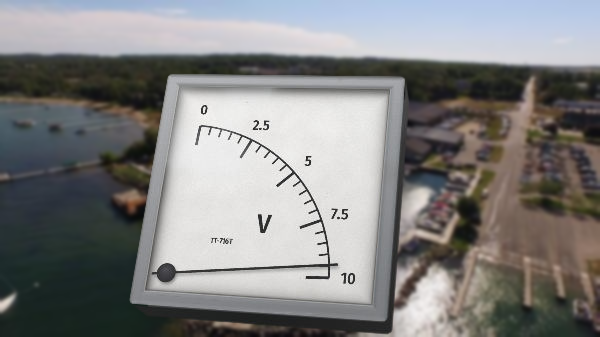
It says 9.5 V
